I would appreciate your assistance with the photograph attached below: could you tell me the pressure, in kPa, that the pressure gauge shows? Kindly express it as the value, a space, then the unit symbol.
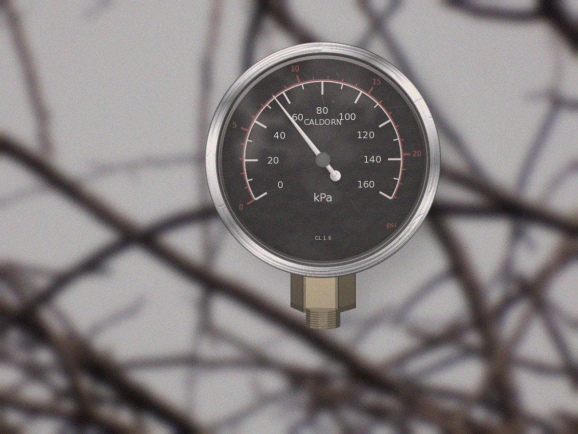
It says 55 kPa
